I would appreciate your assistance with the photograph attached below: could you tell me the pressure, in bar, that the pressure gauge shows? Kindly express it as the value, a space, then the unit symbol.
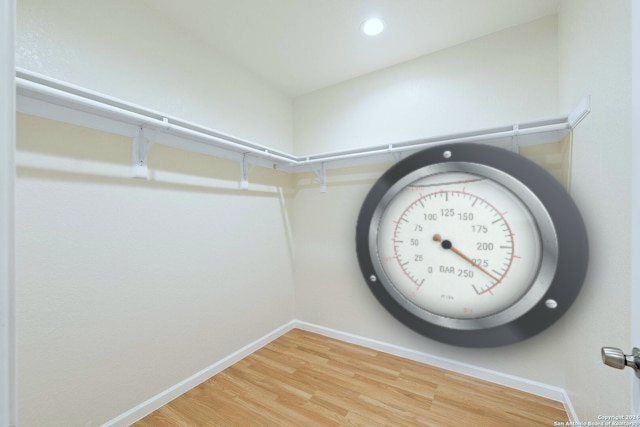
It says 230 bar
